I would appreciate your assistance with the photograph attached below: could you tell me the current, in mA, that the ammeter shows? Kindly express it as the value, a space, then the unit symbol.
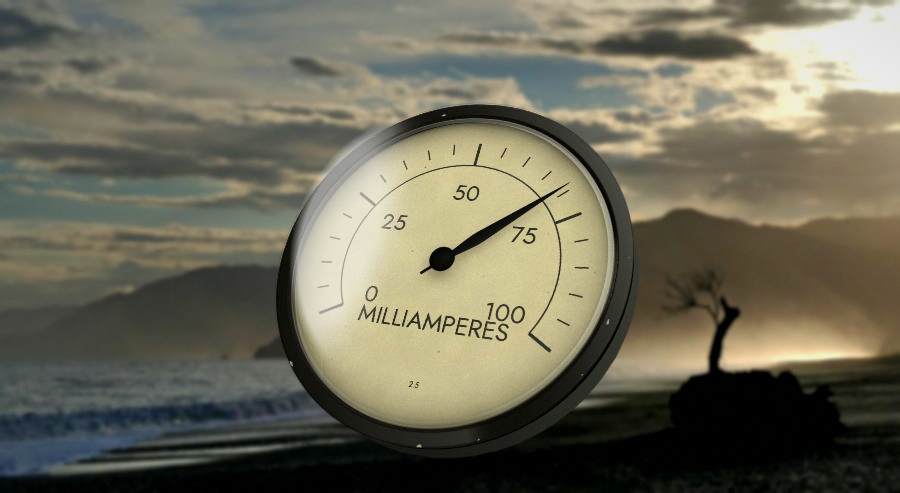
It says 70 mA
